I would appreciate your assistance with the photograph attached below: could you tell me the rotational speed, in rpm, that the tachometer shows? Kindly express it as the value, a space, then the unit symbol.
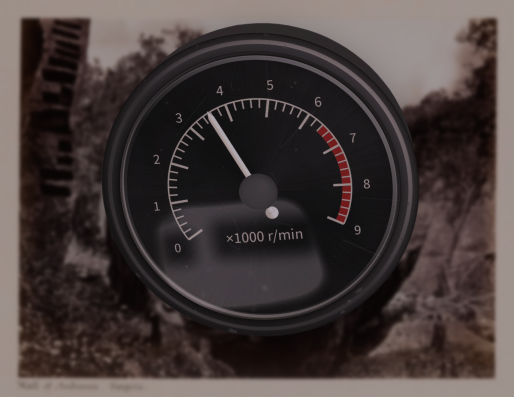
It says 3600 rpm
